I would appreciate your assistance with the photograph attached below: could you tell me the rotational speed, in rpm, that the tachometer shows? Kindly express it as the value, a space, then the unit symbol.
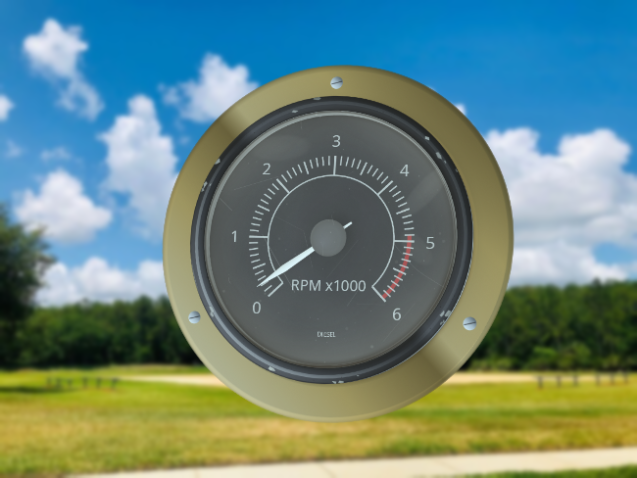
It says 200 rpm
